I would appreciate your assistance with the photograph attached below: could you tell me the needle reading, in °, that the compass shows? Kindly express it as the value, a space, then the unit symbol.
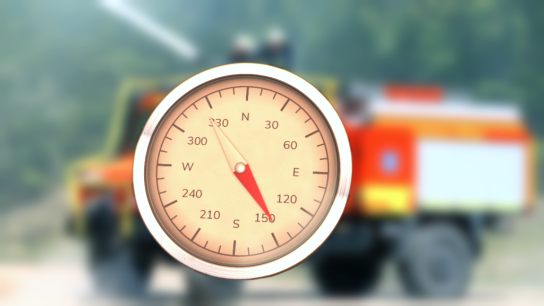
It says 145 °
